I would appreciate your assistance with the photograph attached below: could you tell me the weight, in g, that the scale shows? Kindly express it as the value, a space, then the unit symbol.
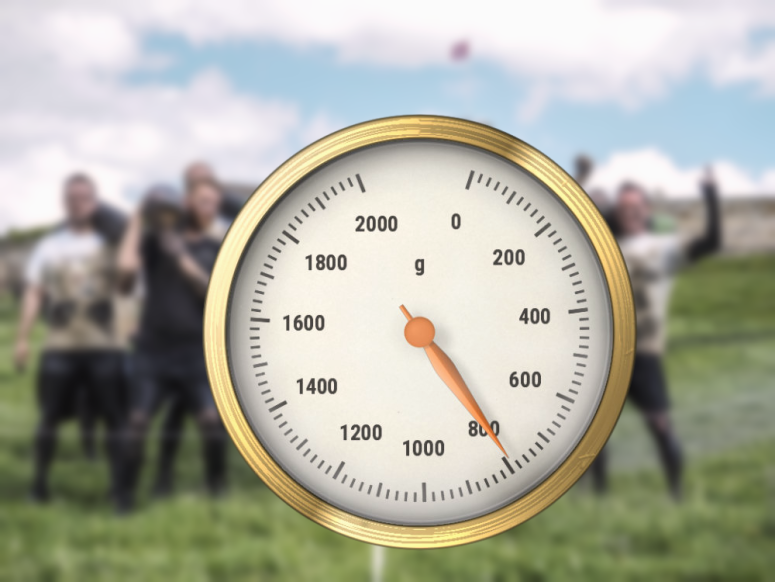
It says 790 g
